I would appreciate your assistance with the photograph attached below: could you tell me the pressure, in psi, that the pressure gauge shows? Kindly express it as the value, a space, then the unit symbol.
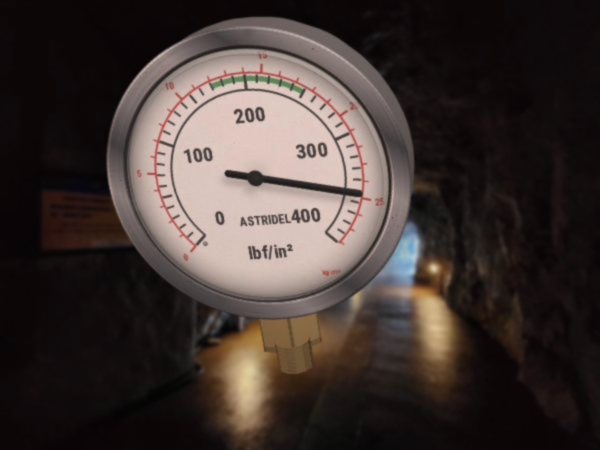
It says 350 psi
